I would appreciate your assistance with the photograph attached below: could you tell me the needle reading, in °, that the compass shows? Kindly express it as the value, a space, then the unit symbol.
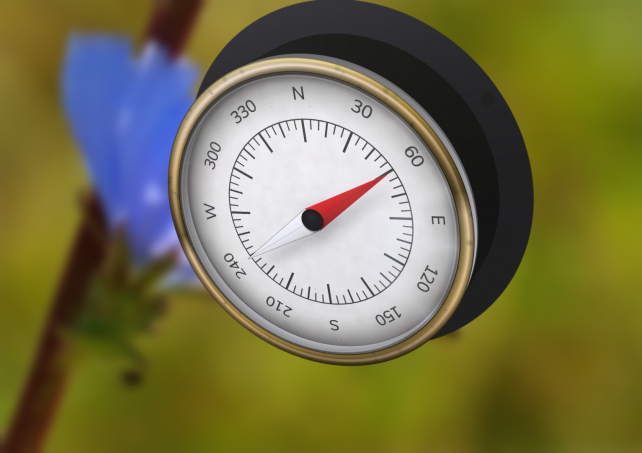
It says 60 °
